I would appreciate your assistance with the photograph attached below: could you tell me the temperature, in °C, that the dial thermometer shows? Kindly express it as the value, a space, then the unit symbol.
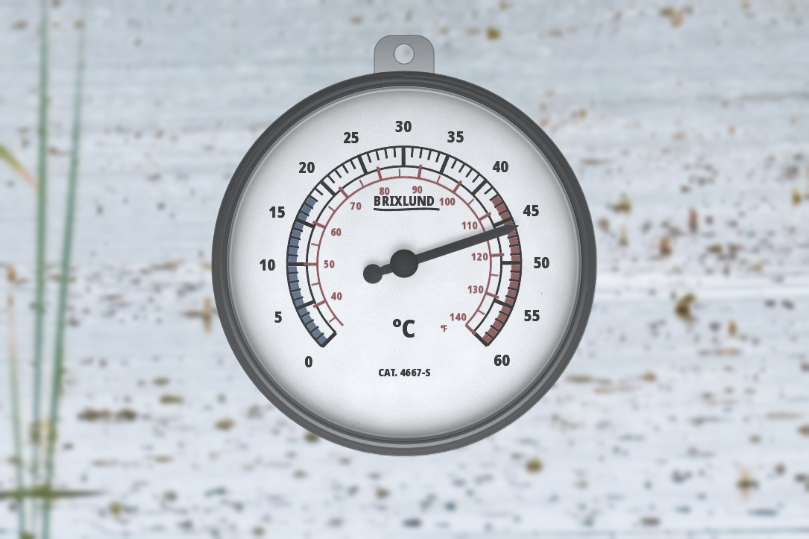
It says 46 °C
